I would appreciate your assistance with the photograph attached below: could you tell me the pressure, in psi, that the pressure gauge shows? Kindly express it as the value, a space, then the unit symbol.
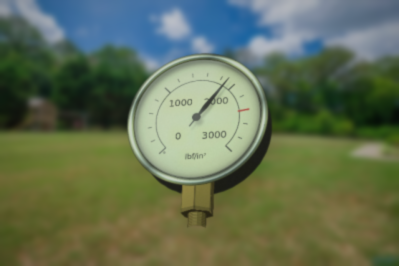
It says 1900 psi
